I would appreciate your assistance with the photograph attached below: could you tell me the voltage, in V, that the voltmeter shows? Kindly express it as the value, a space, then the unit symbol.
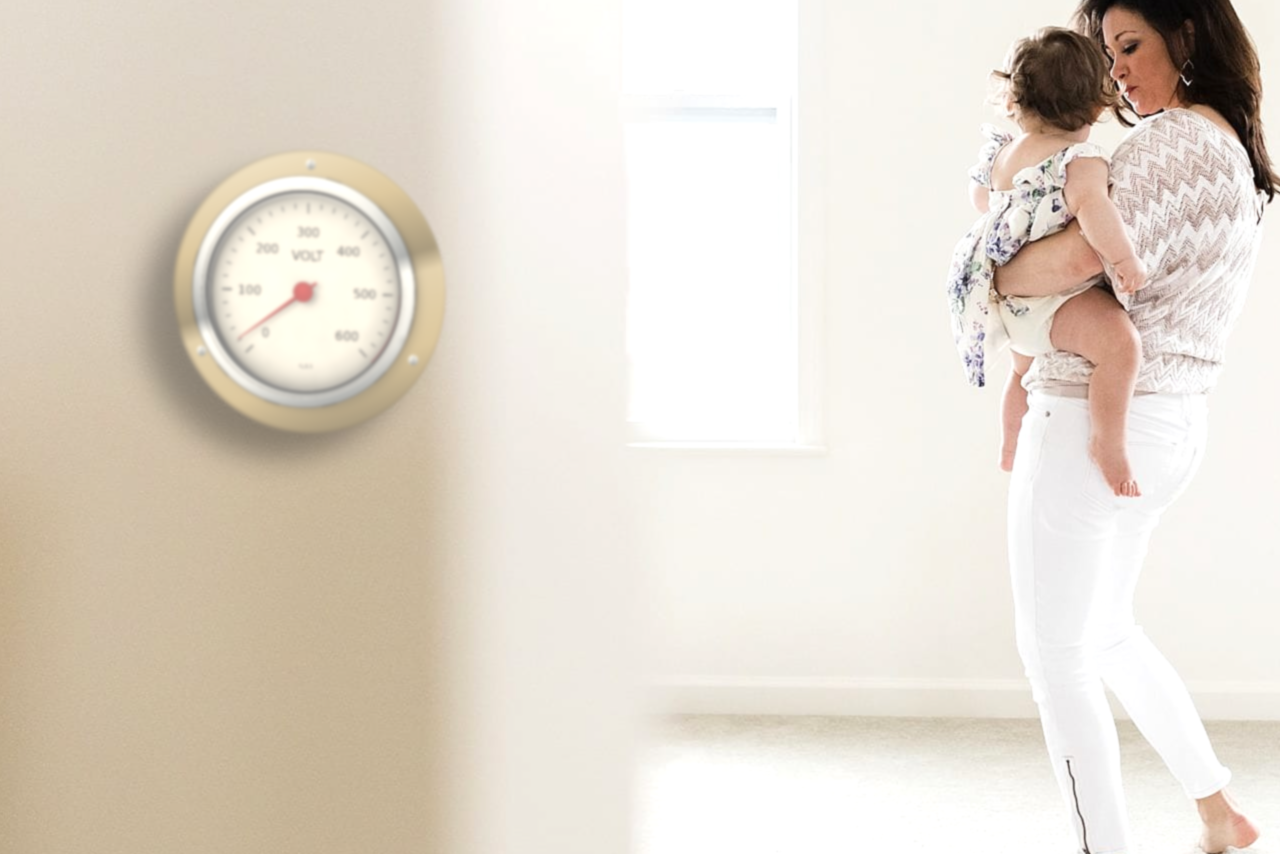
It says 20 V
